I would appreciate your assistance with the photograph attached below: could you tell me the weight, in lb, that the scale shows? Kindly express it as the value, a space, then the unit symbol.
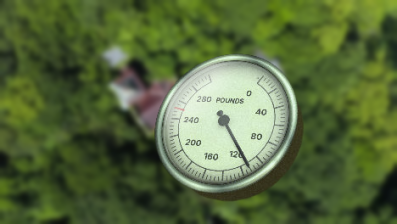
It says 112 lb
